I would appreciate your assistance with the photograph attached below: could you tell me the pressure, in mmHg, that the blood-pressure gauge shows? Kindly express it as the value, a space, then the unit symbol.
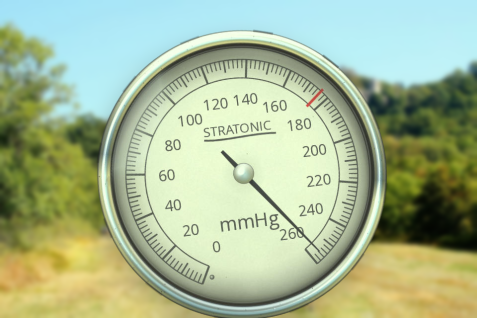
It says 256 mmHg
